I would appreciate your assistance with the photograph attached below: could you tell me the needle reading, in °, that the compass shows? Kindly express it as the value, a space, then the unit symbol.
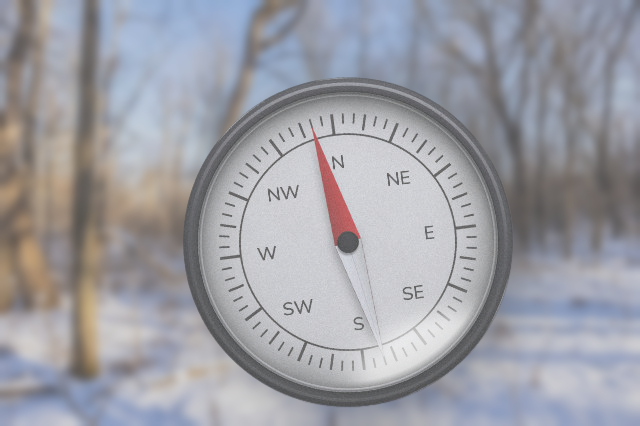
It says 350 °
